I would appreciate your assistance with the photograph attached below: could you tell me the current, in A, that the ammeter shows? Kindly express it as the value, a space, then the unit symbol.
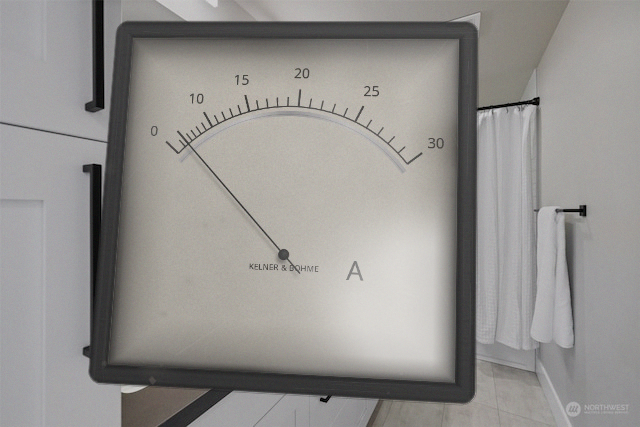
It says 5 A
